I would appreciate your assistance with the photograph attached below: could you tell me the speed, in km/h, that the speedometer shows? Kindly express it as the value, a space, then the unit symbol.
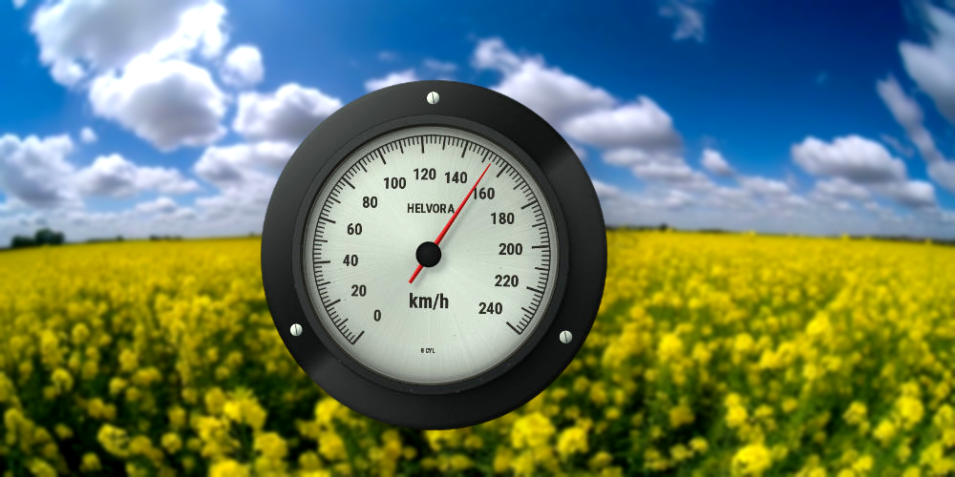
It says 154 km/h
